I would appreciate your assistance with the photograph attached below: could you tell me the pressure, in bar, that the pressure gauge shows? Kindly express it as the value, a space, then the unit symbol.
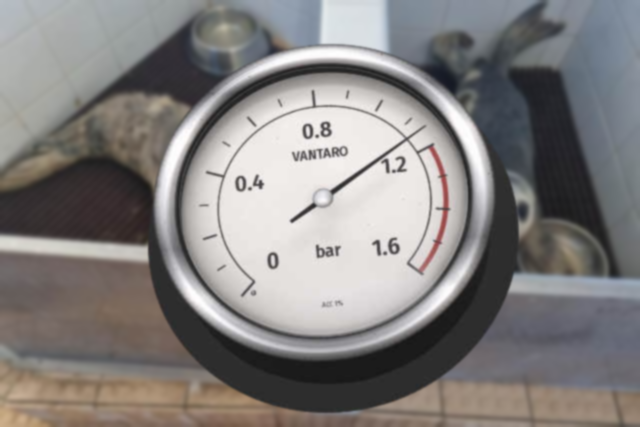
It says 1.15 bar
